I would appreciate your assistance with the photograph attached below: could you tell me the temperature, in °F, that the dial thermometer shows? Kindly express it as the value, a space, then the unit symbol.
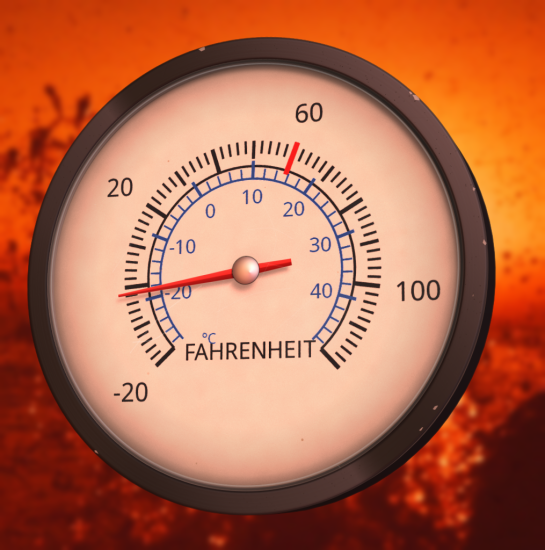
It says -2 °F
